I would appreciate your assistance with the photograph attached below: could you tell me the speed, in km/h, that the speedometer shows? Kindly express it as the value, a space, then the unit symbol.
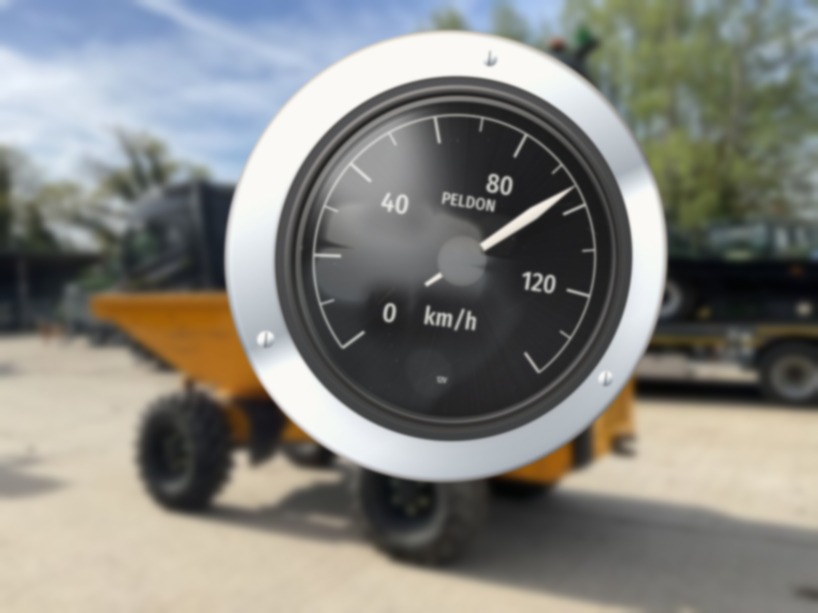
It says 95 km/h
